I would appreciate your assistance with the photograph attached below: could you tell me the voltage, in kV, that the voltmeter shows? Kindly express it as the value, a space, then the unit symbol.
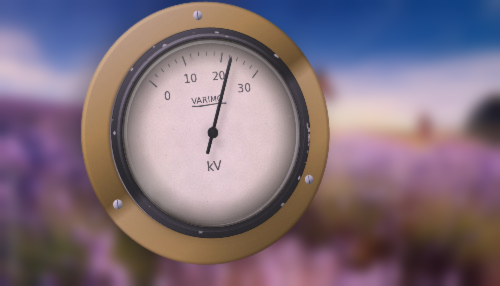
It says 22 kV
